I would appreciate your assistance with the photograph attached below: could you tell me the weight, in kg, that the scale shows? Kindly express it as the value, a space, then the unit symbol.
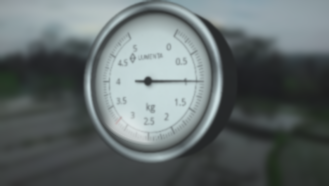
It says 1 kg
